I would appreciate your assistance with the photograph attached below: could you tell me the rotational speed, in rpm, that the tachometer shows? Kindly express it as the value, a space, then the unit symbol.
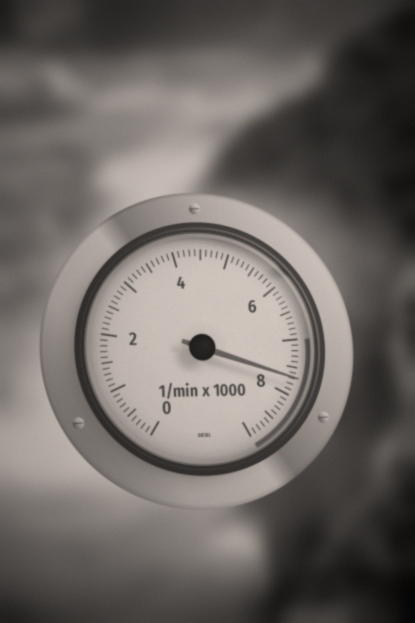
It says 7700 rpm
